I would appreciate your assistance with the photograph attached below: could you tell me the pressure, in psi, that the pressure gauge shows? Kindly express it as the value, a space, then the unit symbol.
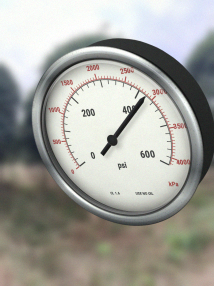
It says 420 psi
